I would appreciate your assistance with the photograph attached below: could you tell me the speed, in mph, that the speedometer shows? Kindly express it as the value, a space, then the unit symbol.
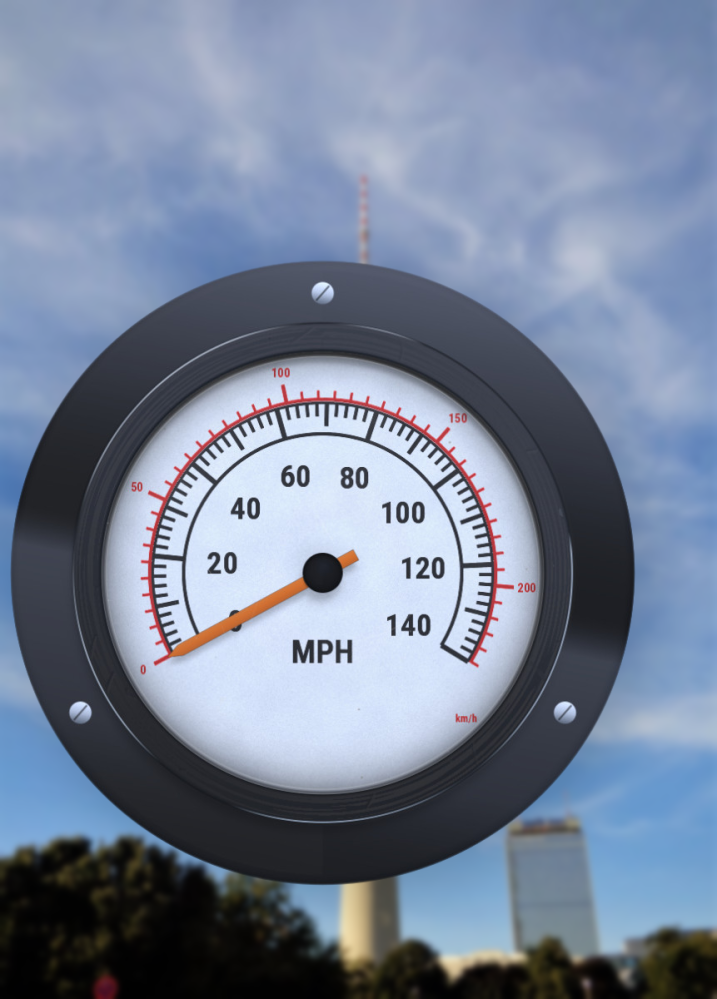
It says 0 mph
